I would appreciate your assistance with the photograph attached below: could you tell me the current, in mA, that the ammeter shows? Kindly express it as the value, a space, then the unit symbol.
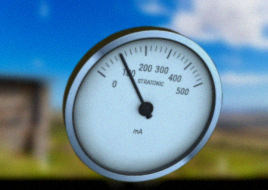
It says 100 mA
